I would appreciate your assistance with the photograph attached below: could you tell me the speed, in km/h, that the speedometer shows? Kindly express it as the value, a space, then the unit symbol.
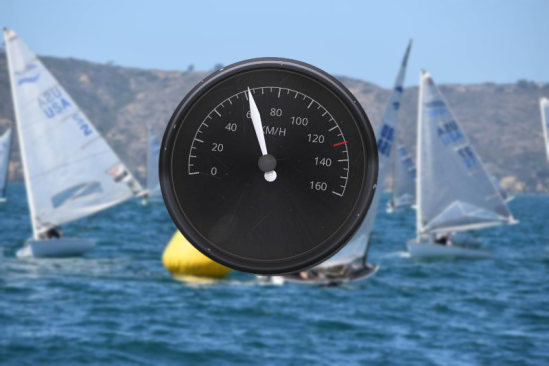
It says 62.5 km/h
